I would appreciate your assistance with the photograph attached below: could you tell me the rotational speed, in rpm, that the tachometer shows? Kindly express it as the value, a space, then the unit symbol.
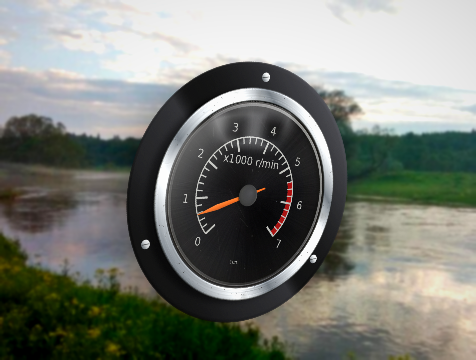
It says 600 rpm
